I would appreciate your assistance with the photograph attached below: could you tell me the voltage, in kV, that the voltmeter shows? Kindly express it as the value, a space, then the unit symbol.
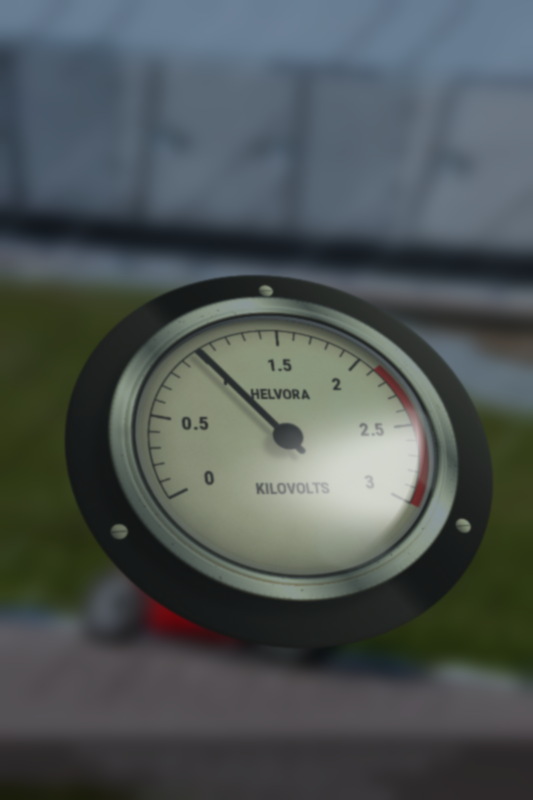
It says 1 kV
